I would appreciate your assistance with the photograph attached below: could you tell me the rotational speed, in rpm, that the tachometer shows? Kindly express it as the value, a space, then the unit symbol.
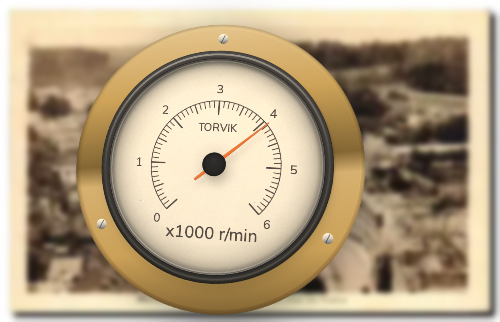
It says 4100 rpm
